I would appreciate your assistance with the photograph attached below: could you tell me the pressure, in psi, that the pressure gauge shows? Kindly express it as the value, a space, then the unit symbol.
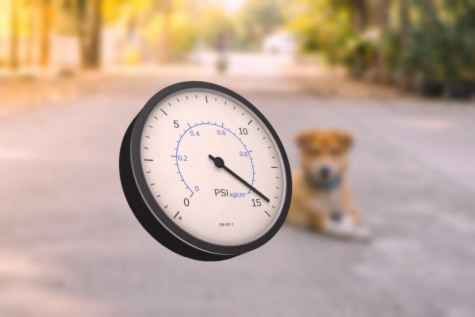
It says 14.5 psi
